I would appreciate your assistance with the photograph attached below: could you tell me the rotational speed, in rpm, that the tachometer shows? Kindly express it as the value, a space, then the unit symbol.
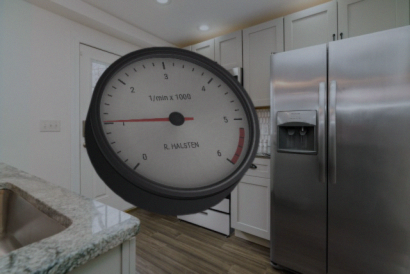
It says 1000 rpm
